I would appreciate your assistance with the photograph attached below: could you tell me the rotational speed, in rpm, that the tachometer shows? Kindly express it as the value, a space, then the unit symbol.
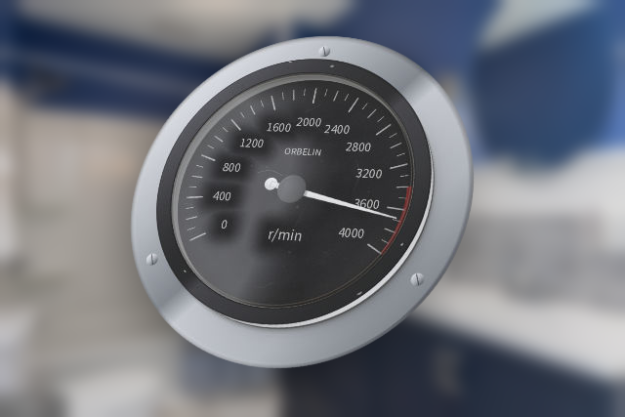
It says 3700 rpm
